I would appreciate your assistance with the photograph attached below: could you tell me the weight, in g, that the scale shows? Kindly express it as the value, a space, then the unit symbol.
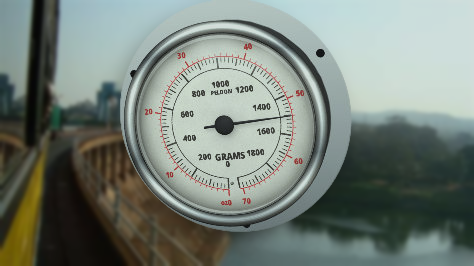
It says 1500 g
